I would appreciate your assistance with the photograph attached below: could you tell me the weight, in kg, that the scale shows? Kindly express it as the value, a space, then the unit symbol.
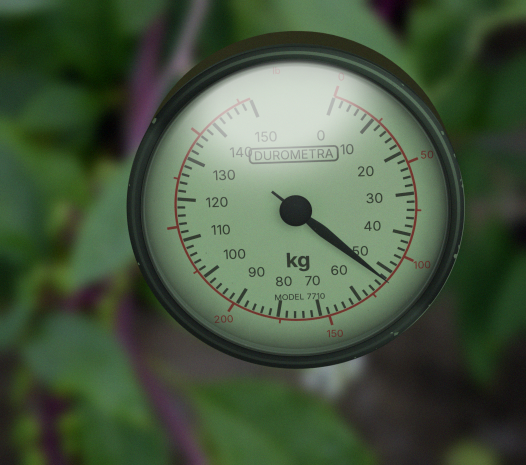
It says 52 kg
